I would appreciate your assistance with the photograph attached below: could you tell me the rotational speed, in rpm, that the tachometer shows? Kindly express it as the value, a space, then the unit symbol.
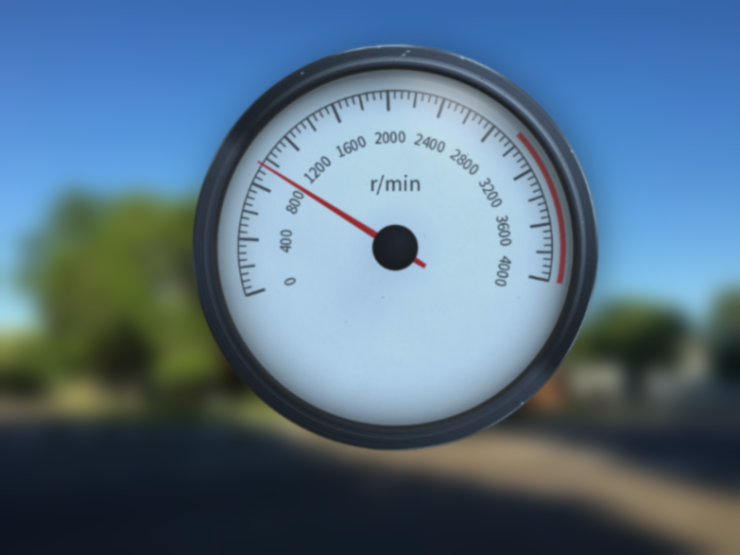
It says 950 rpm
